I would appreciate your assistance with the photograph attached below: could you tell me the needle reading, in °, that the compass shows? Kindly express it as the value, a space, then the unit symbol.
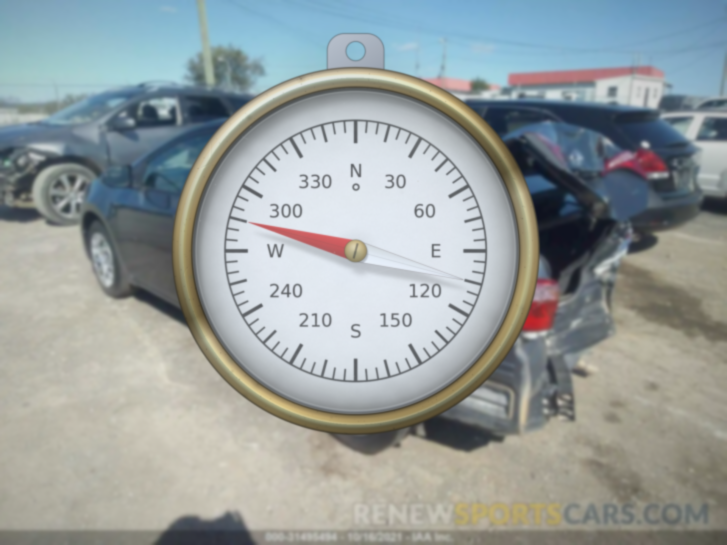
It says 285 °
